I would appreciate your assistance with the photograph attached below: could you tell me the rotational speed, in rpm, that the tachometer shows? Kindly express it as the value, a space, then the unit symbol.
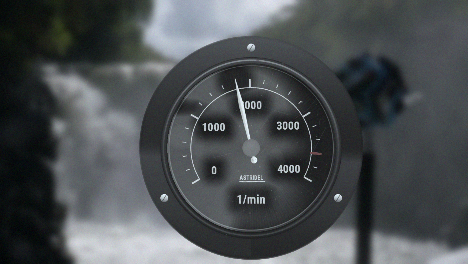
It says 1800 rpm
